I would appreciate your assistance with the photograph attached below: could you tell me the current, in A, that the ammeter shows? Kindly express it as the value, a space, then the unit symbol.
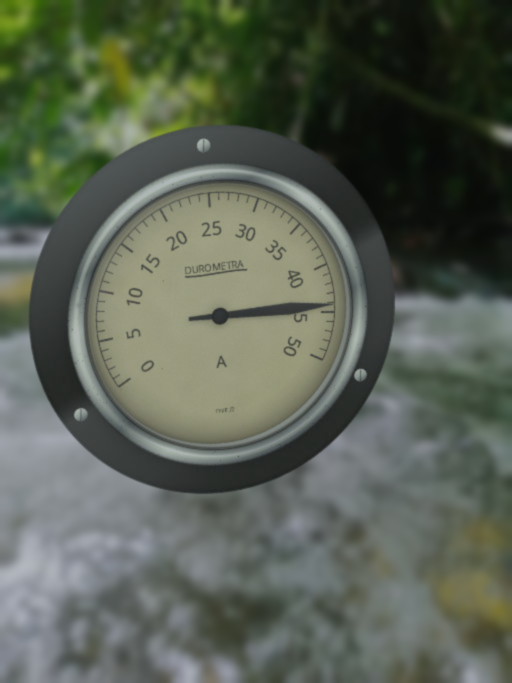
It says 44 A
